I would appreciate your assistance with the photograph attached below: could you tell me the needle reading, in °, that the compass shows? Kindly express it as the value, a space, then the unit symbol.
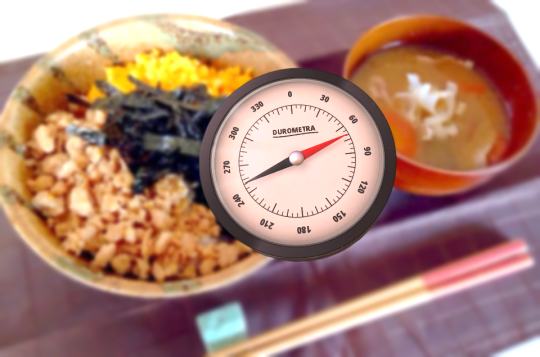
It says 70 °
